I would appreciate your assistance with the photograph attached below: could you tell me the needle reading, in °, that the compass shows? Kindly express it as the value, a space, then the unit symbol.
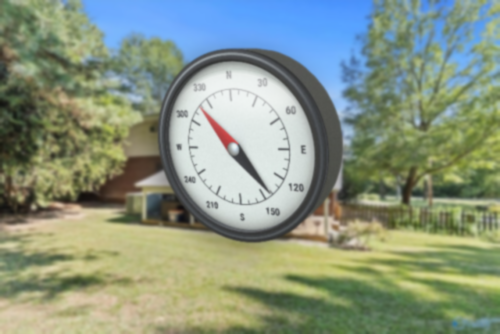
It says 320 °
